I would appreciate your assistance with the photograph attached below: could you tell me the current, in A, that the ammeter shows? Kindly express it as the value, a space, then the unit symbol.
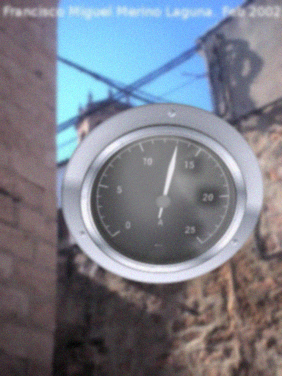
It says 13 A
